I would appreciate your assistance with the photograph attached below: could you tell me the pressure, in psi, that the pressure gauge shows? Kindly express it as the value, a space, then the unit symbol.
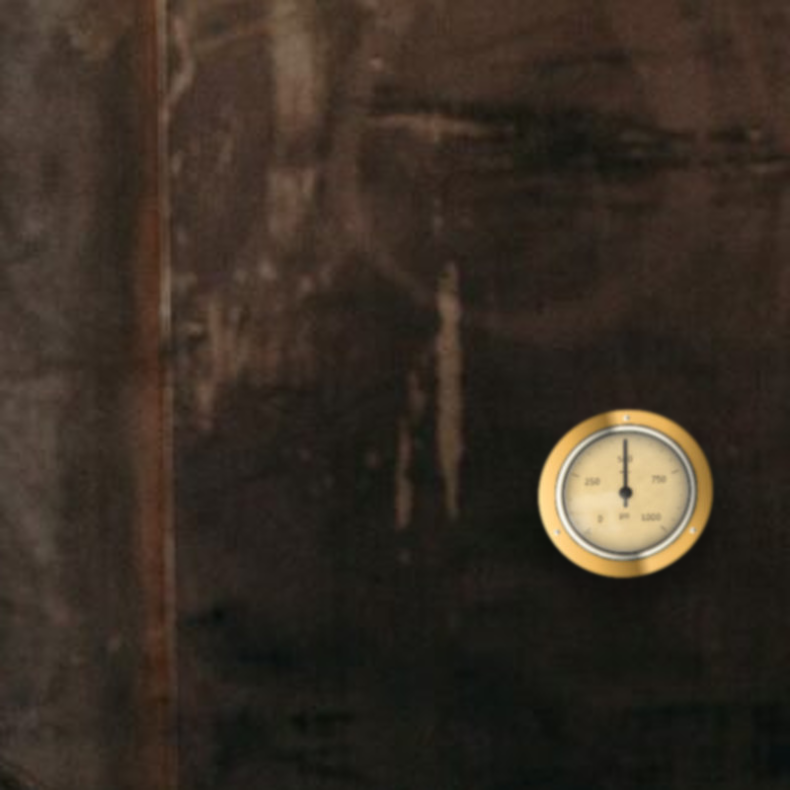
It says 500 psi
